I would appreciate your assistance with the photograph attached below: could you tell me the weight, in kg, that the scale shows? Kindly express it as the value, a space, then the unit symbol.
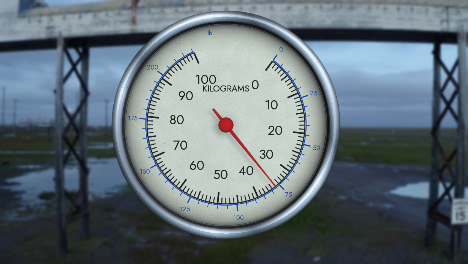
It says 35 kg
